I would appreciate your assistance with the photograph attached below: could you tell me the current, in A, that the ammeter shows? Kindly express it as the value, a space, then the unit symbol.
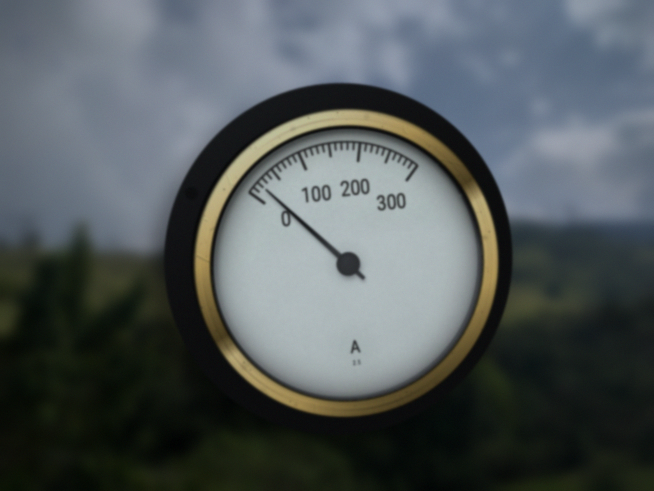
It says 20 A
